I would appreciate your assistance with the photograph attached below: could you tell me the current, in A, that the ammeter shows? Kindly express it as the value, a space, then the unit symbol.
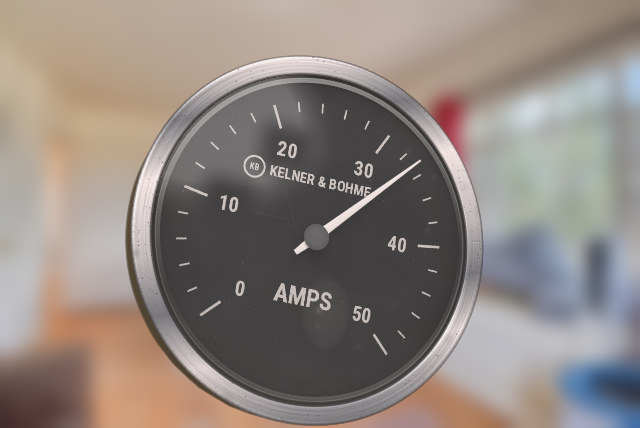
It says 33 A
